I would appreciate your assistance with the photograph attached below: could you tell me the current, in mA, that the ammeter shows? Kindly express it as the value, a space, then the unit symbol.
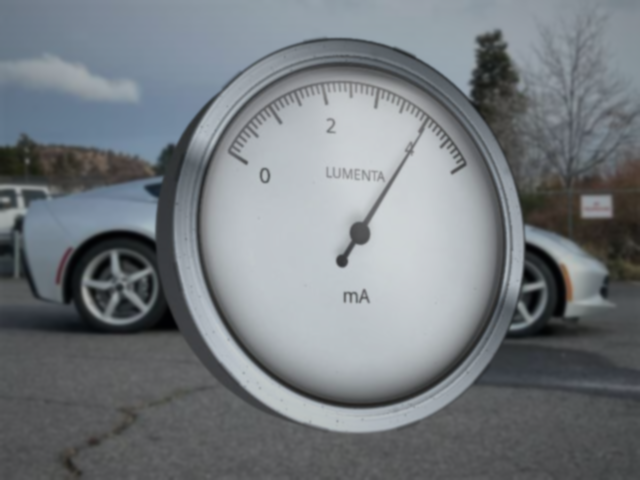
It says 4 mA
